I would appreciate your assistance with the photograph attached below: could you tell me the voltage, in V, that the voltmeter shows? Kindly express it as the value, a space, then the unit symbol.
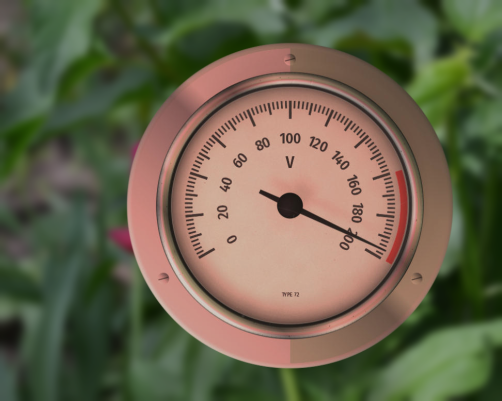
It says 196 V
